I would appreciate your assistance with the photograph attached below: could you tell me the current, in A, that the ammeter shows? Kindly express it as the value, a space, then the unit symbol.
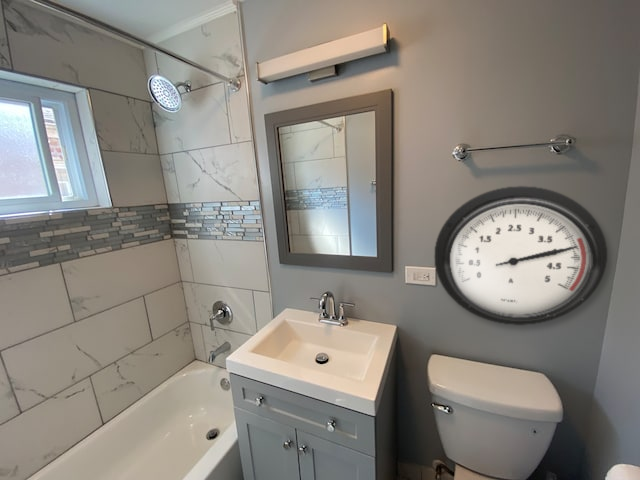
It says 4 A
